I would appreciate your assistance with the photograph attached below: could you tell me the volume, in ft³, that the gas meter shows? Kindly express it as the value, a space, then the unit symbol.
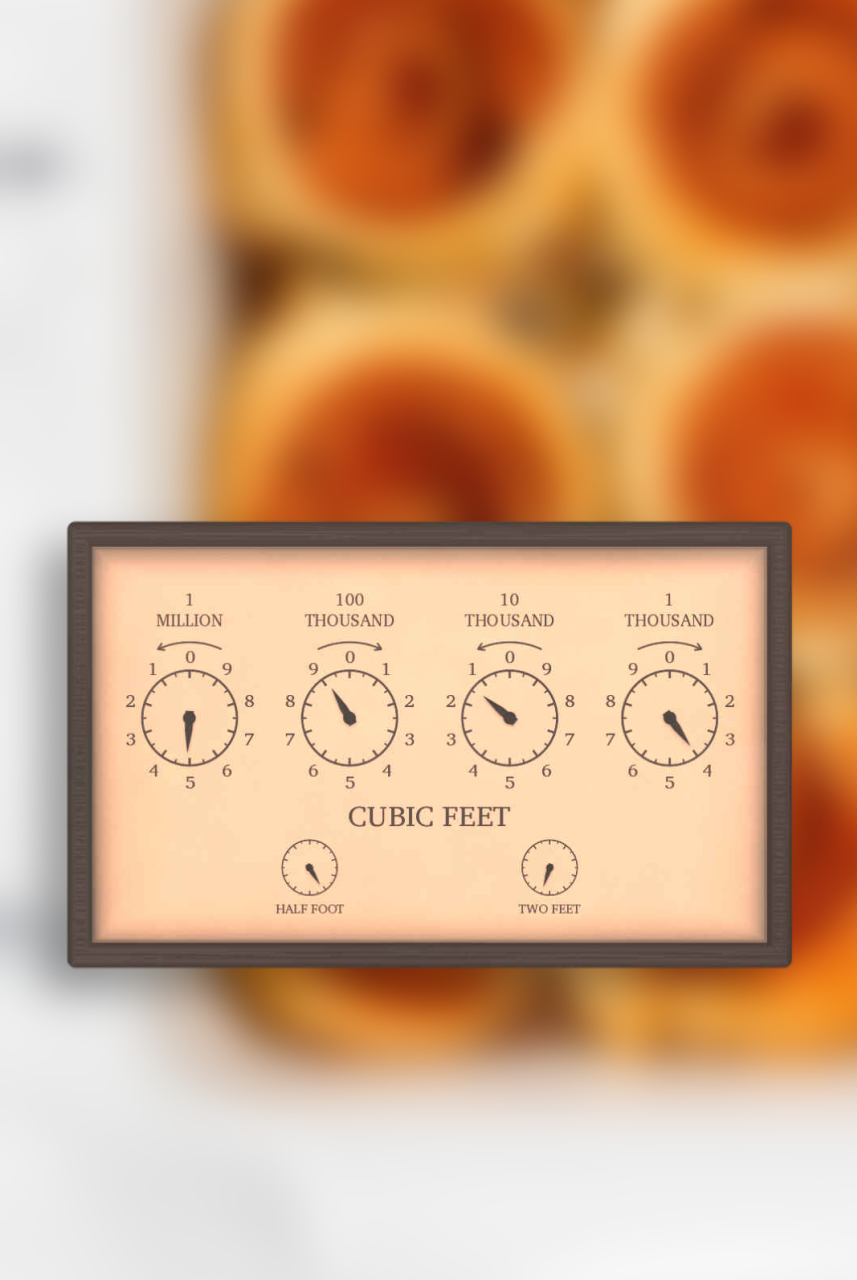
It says 491400 ft³
